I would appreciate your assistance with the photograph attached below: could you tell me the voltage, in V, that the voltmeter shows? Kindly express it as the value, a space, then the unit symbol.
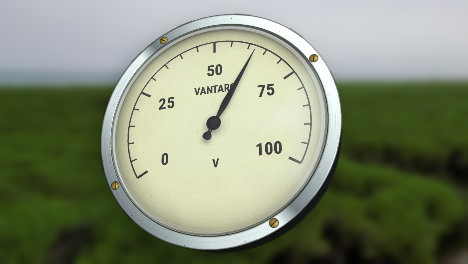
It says 62.5 V
